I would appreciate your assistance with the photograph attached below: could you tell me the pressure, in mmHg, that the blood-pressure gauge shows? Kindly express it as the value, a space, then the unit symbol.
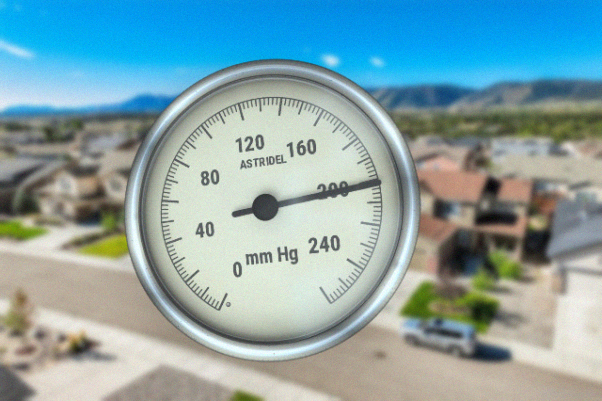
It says 202 mmHg
